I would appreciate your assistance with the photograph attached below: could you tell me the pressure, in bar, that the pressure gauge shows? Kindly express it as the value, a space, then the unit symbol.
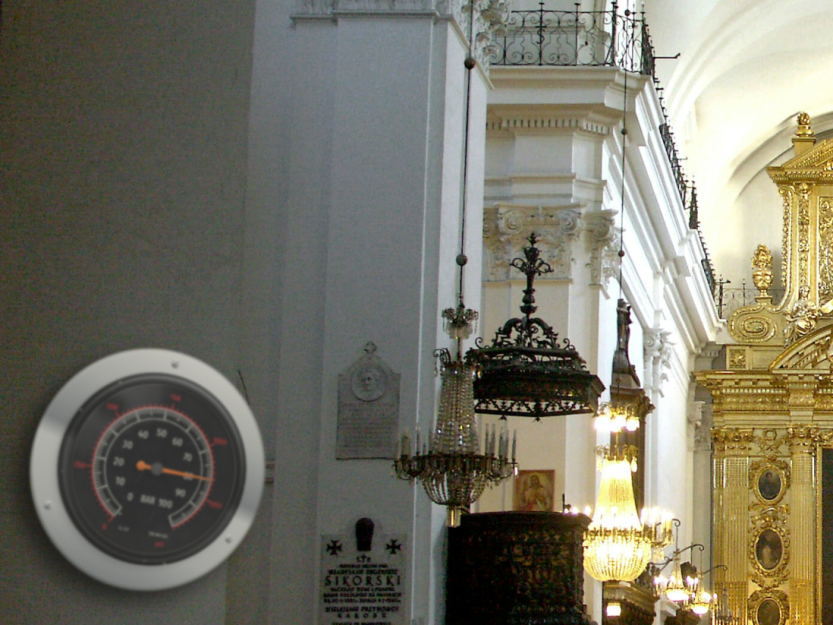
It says 80 bar
